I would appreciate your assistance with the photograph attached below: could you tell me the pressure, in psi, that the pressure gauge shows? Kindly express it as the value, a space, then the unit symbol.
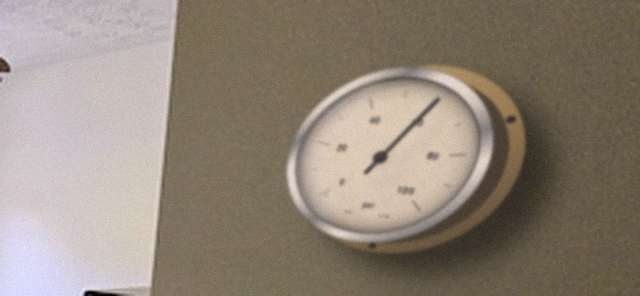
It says 60 psi
